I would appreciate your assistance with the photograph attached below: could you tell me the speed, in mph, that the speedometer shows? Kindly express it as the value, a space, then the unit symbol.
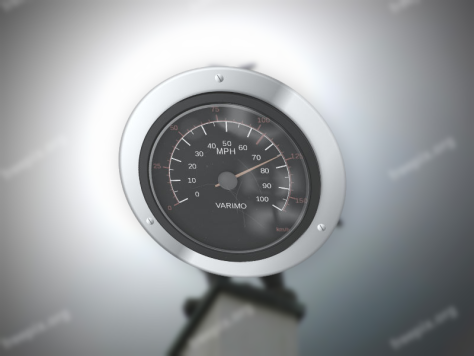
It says 75 mph
